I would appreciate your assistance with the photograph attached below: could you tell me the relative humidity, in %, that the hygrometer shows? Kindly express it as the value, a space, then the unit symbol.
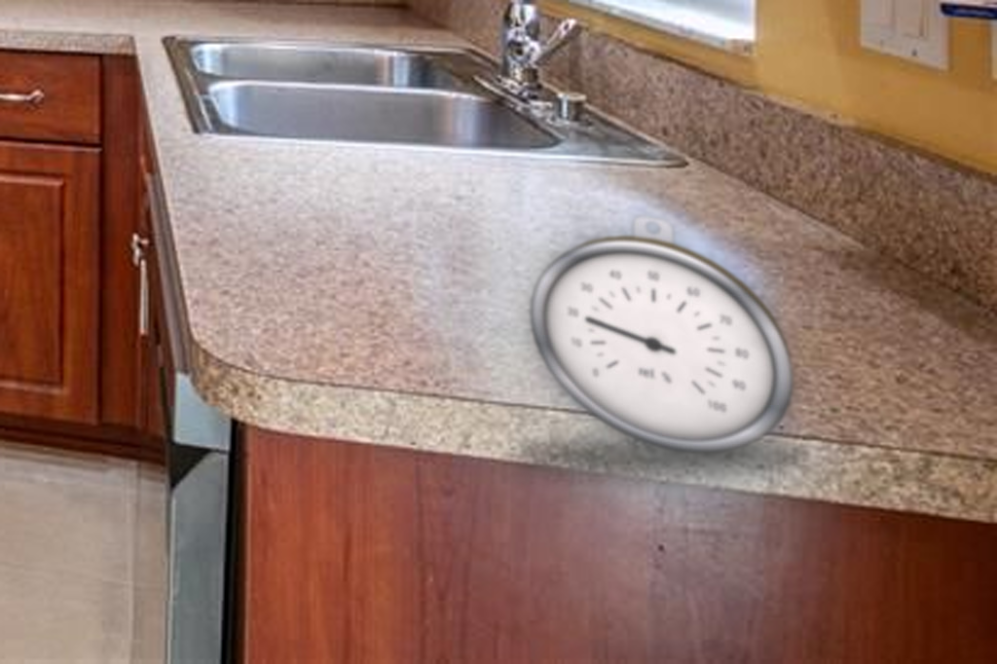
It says 20 %
